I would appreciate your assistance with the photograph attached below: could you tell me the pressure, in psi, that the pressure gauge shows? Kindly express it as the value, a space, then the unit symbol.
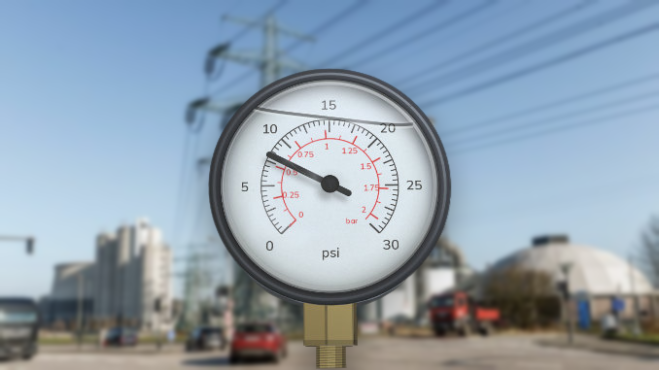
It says 8 psi
